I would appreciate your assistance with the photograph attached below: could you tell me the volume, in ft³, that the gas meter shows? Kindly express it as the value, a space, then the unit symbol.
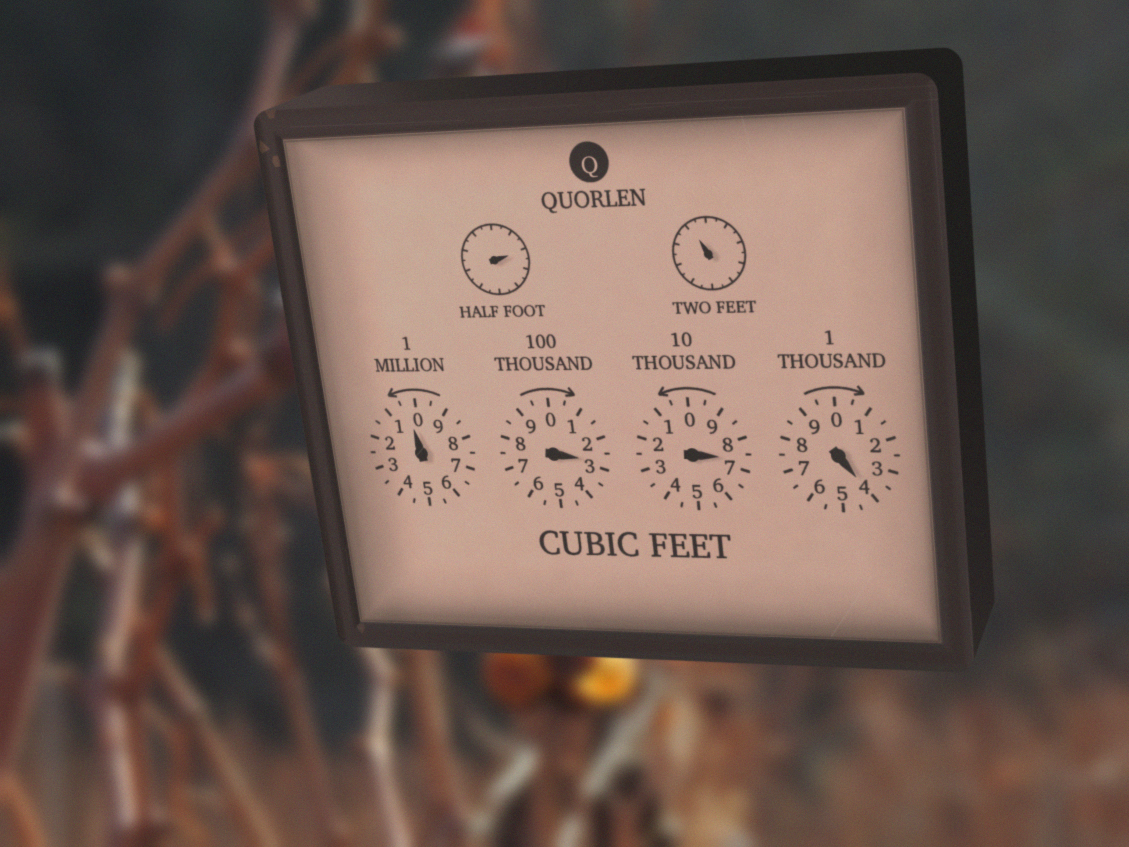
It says 27400 ft³
